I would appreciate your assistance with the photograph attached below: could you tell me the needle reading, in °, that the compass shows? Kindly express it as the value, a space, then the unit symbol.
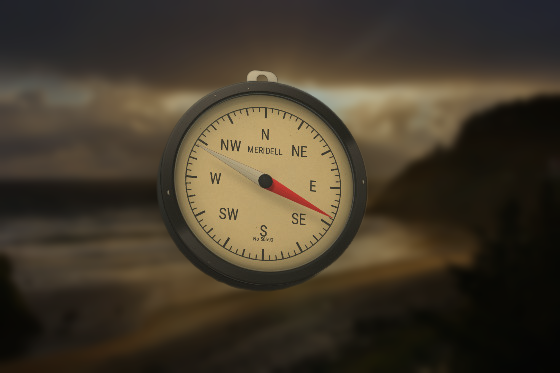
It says 115 °
